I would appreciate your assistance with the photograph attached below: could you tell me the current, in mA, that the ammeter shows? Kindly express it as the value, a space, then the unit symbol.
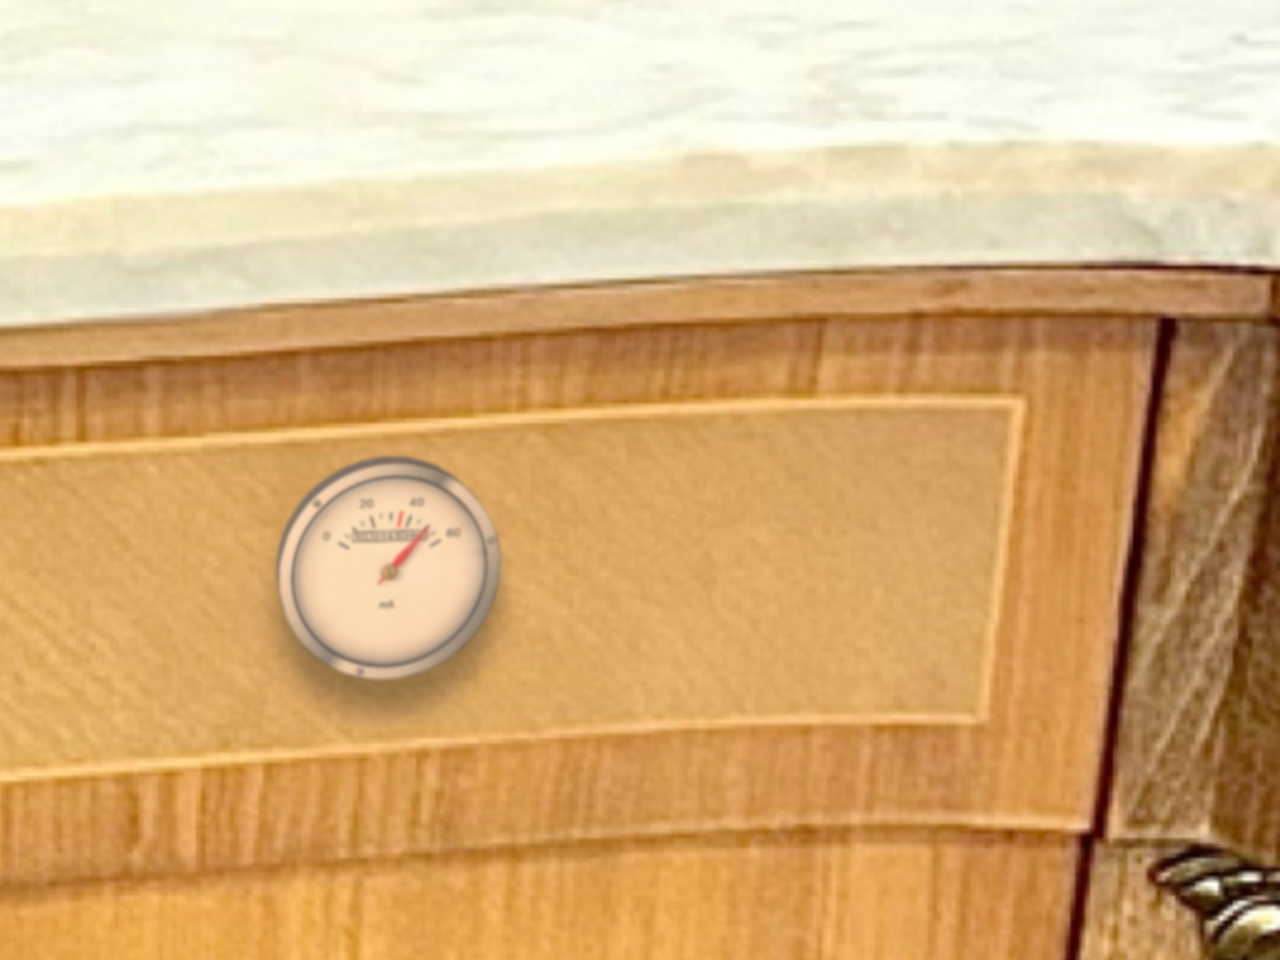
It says 50 mA
